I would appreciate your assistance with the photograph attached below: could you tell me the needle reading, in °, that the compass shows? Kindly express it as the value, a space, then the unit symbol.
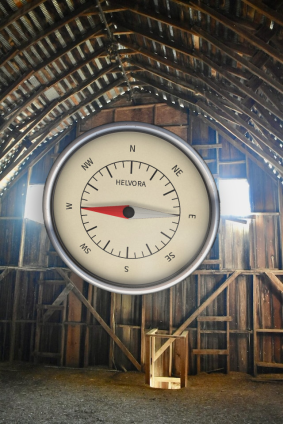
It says 270 °
